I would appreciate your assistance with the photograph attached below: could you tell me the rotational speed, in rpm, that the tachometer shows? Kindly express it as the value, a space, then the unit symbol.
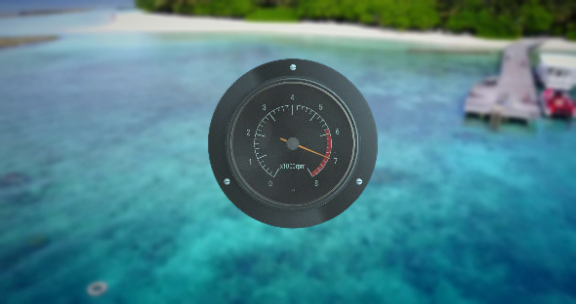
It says 7000 rpm
